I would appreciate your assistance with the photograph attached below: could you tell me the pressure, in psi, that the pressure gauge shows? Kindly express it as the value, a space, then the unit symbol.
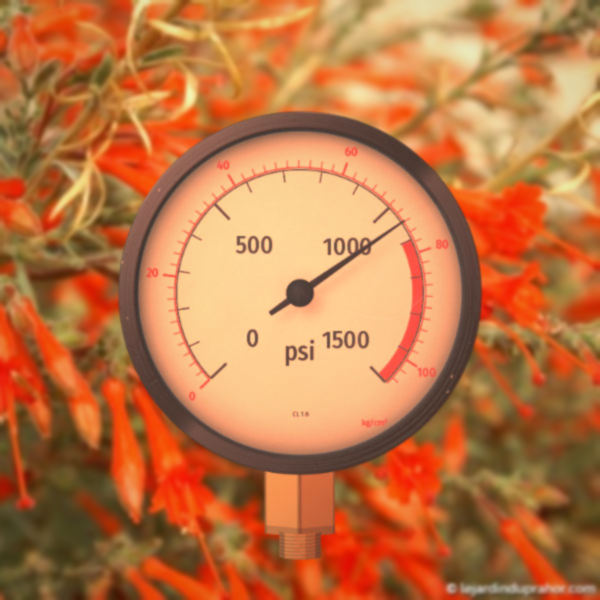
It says 1050 psi
